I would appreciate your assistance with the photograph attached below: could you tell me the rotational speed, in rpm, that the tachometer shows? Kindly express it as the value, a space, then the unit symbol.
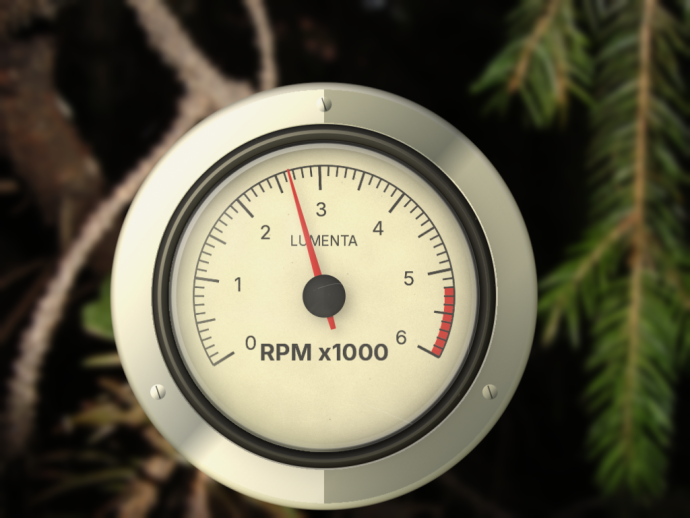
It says 2650 rpm
